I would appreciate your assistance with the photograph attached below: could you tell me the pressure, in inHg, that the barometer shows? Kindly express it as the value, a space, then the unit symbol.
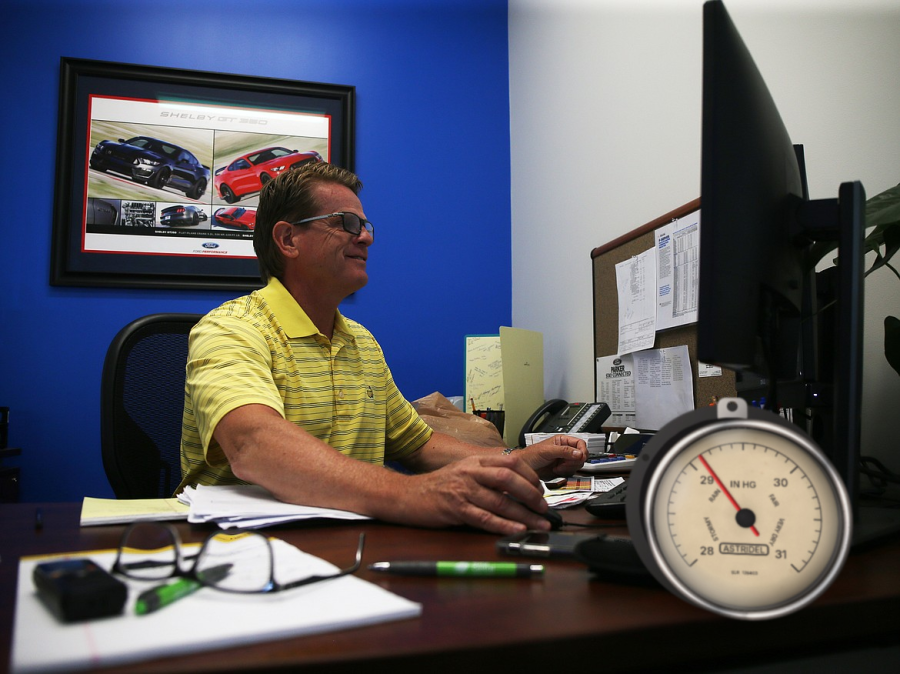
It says 29.1 inHg
